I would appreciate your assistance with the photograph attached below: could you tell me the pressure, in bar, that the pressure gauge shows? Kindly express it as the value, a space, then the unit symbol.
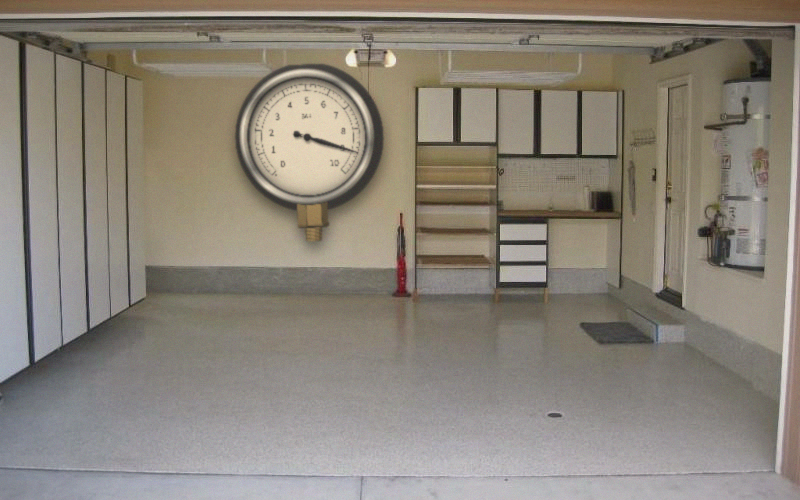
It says 9 bar
